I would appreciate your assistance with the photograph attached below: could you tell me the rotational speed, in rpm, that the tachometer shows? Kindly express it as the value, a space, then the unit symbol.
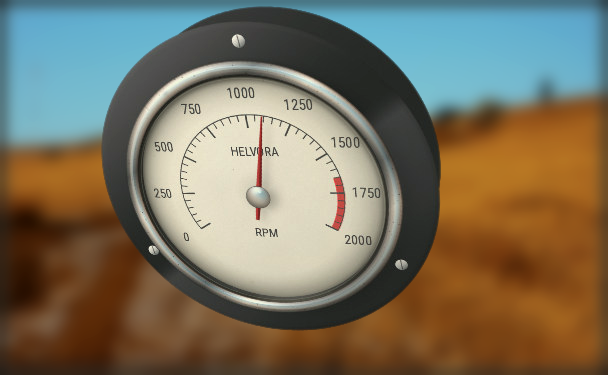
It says 1100 rpm
